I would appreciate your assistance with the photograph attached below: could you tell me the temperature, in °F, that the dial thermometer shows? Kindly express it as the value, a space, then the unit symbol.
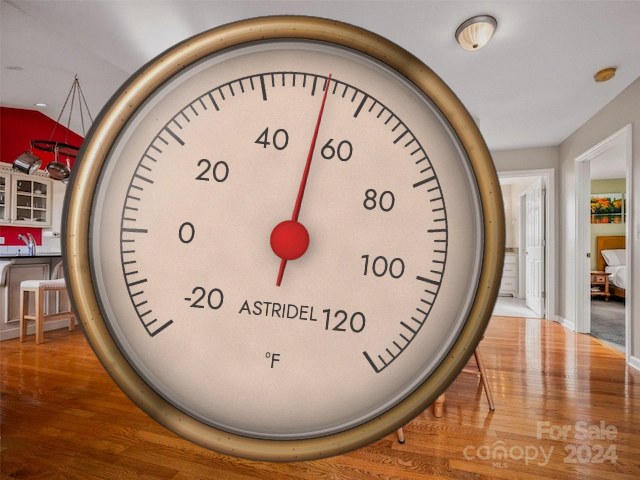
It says 52 °F
